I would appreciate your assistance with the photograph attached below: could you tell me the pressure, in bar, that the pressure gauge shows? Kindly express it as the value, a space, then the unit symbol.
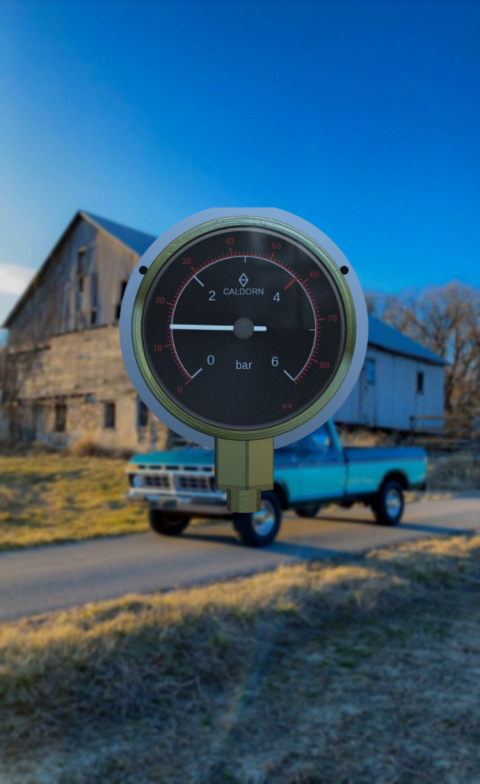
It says 1 bar
